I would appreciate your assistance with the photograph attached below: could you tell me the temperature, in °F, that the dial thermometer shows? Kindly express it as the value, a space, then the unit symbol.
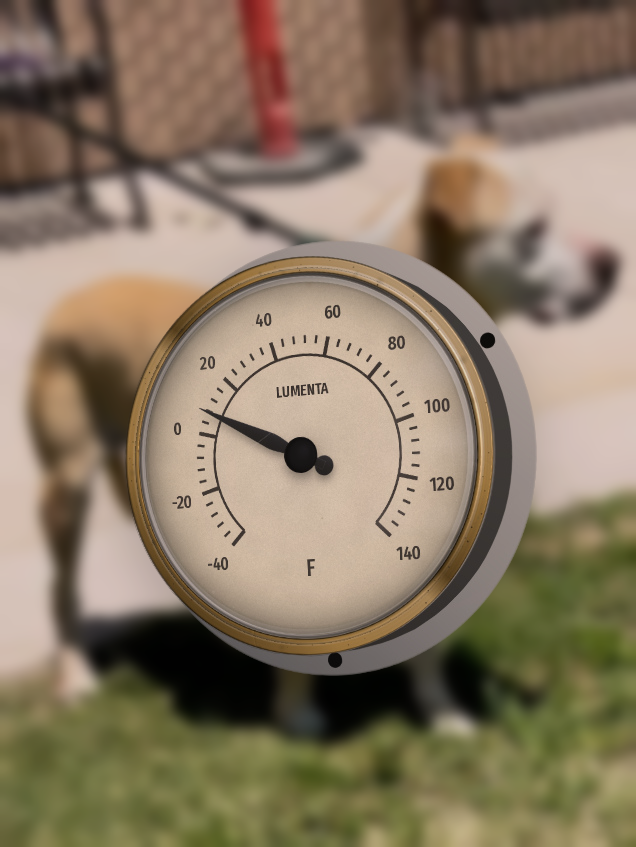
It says 8 °F
